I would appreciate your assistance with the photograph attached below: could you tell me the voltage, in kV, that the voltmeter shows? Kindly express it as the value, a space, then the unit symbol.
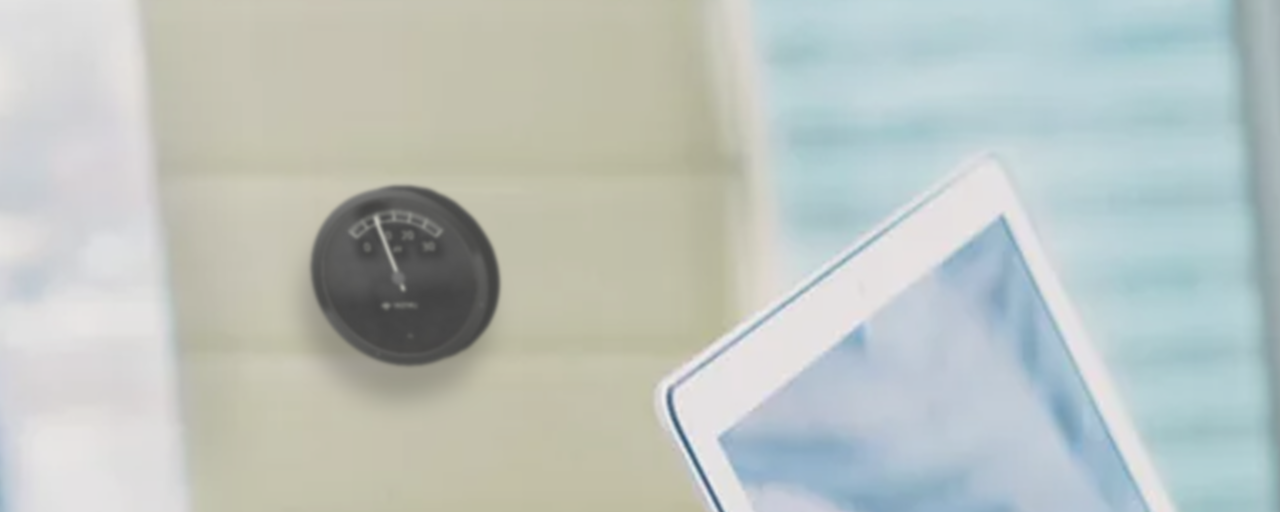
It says 10 kV
